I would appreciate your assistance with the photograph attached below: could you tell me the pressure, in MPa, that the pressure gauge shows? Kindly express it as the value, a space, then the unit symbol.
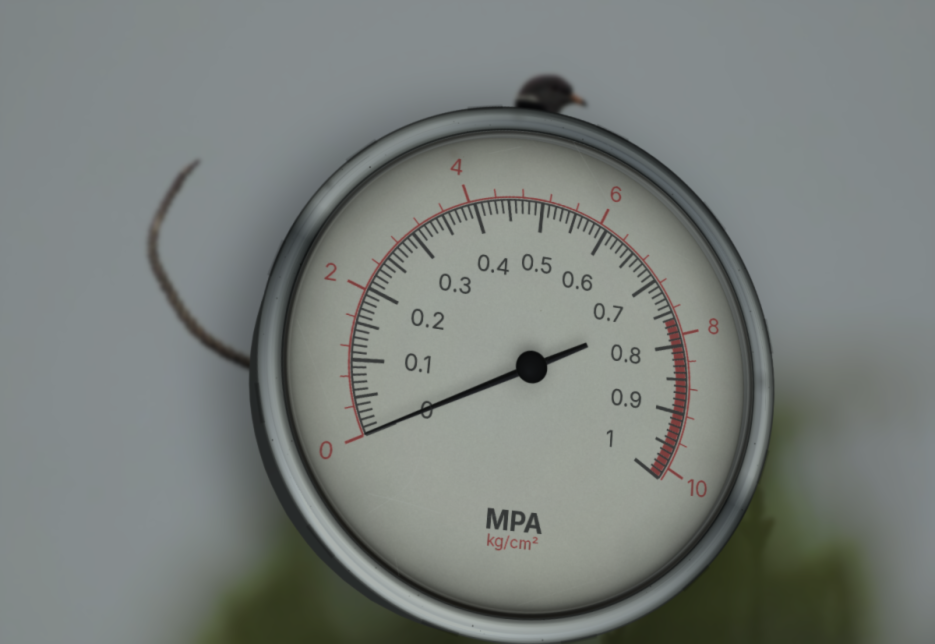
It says 0 MPa
